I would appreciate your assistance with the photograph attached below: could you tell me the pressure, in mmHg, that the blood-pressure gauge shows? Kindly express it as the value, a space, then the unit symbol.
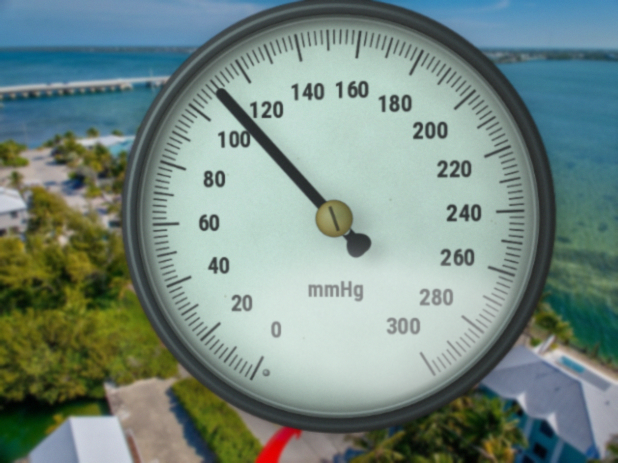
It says 110 mmHg
